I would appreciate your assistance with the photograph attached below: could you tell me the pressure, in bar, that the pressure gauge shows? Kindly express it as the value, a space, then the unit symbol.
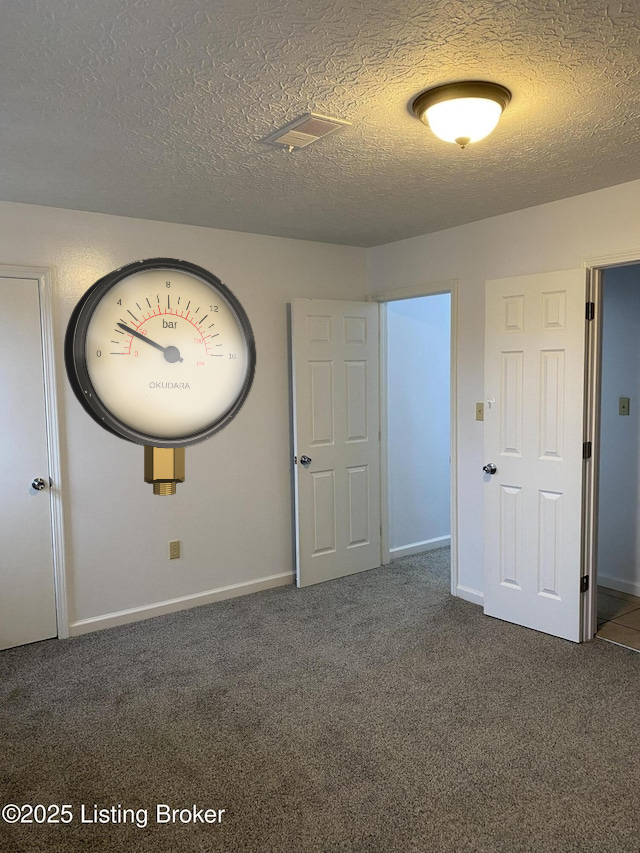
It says 2.5 bar
